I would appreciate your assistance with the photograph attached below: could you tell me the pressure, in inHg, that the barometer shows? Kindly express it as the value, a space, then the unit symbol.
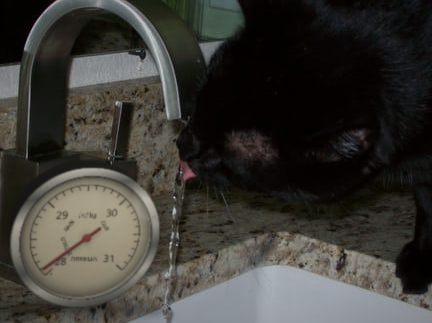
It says 28.1 inHg
